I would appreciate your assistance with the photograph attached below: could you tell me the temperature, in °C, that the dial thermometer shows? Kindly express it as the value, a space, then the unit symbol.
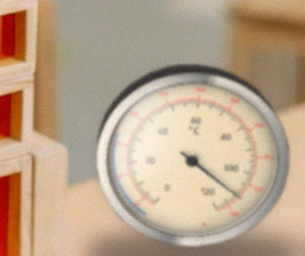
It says 110 °C
